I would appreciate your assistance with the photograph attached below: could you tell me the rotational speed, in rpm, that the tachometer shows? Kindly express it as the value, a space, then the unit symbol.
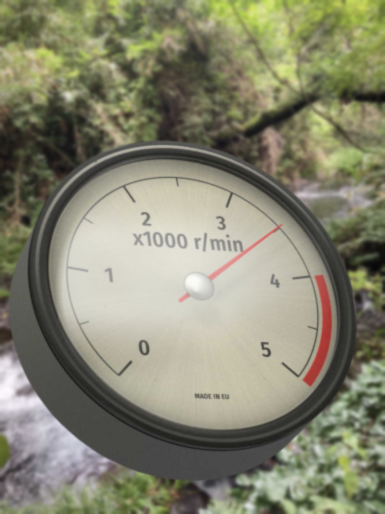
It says 3500 rpm
